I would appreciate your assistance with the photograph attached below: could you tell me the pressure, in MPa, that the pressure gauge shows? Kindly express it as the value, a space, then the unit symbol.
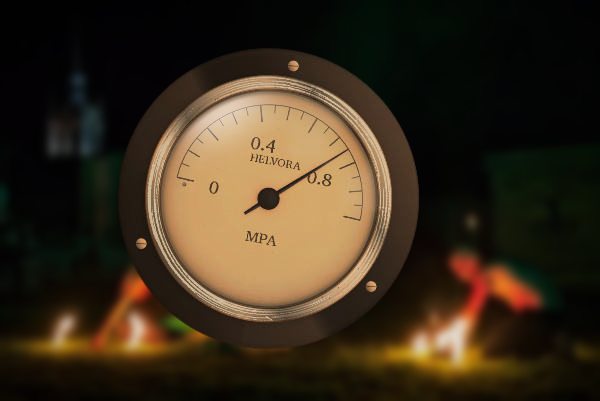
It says 0.75 MPa
